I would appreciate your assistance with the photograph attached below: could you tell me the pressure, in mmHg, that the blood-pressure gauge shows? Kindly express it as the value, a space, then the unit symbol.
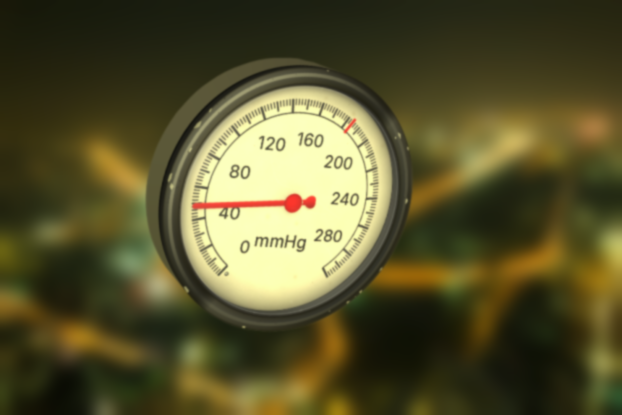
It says 50 mmHg
